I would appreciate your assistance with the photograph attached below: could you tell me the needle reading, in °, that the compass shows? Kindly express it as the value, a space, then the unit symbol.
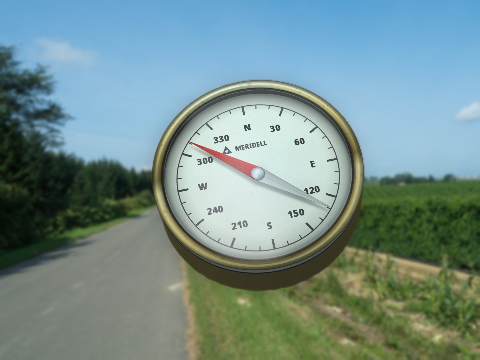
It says 310 °
